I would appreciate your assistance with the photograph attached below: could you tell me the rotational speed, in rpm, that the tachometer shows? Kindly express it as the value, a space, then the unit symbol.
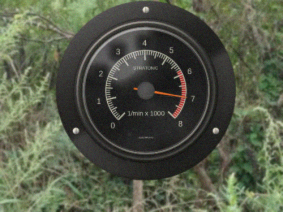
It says 7000 rpm
